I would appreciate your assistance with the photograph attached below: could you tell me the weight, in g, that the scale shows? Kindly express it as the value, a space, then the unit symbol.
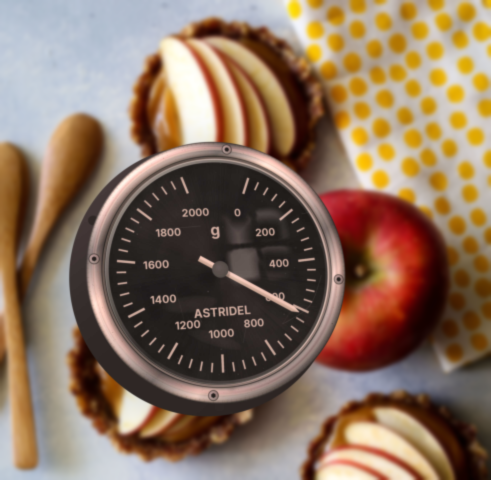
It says 620 g
